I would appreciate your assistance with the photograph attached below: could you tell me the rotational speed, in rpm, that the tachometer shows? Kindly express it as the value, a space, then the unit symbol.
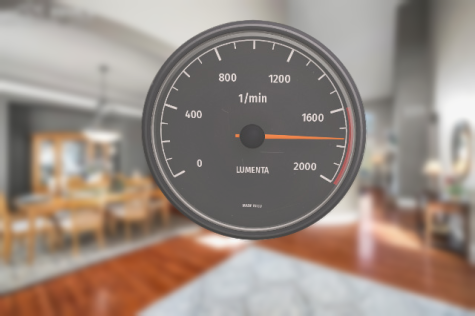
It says 1750 rpm
